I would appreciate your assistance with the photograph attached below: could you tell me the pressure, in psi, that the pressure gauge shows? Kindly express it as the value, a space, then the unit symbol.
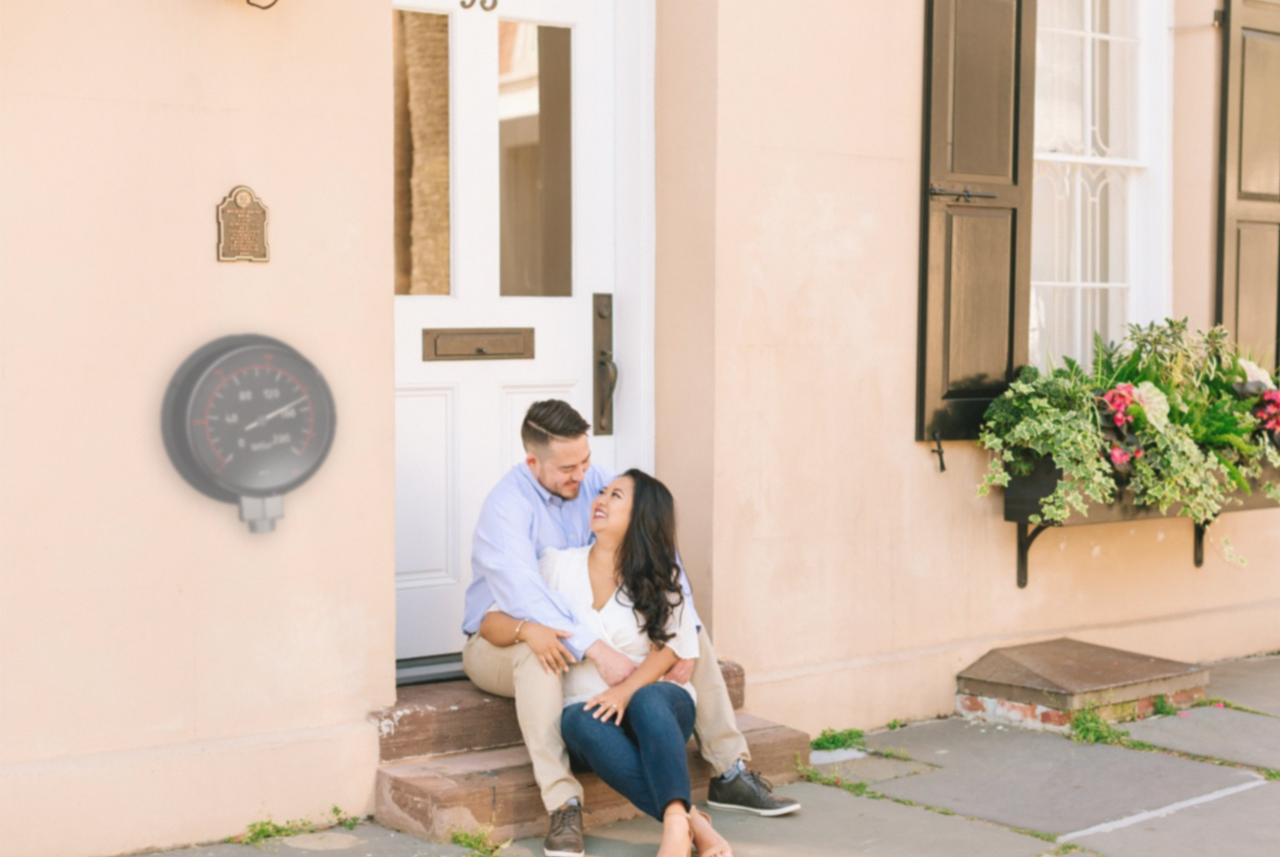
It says 150 psi
